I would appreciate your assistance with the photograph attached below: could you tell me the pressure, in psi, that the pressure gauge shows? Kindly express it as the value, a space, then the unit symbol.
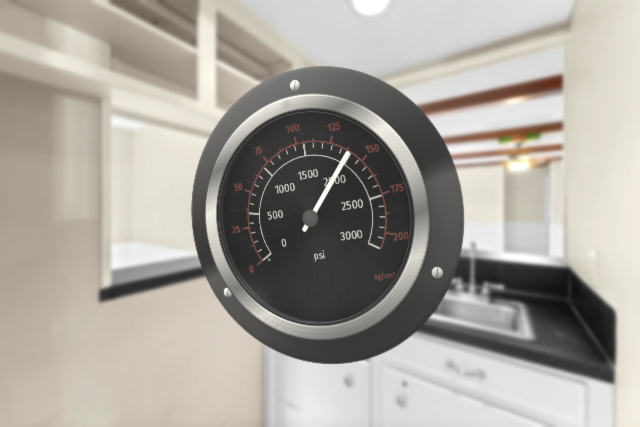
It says 2000 psi
